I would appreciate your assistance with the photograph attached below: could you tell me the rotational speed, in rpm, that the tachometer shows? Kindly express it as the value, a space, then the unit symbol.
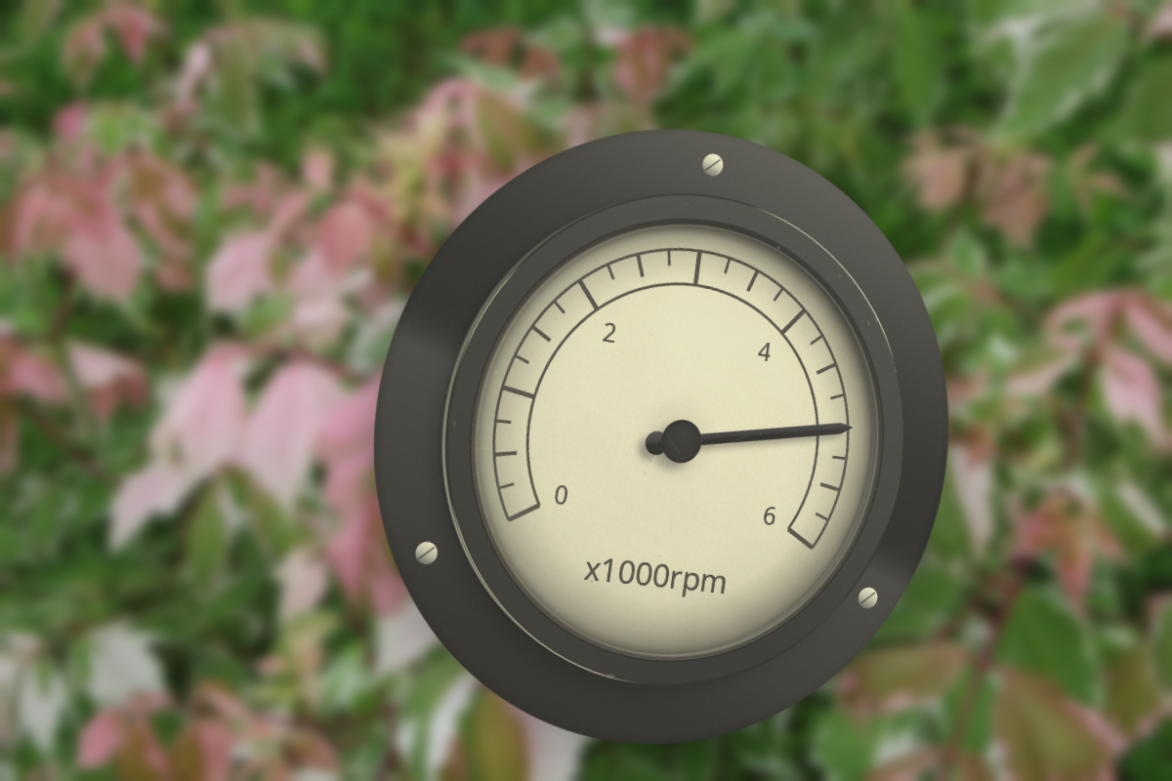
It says 5000 rpm
